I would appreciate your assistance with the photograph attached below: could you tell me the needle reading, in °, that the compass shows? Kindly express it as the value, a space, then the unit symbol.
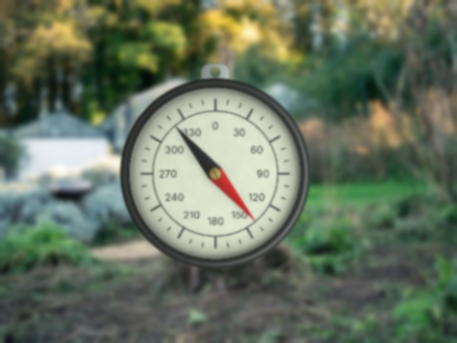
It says 140 °
